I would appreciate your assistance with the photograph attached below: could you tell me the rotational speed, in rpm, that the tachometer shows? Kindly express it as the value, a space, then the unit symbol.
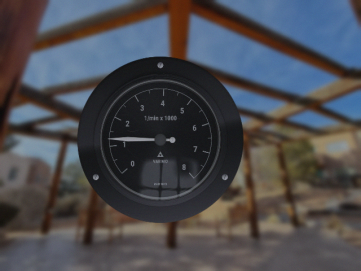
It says 1250 rpm
